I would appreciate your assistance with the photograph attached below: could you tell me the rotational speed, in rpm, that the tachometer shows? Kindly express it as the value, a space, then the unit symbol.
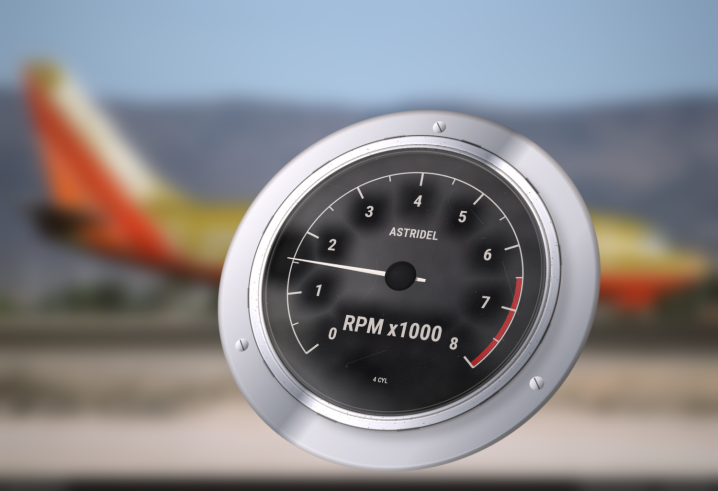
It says 1500 rpm
